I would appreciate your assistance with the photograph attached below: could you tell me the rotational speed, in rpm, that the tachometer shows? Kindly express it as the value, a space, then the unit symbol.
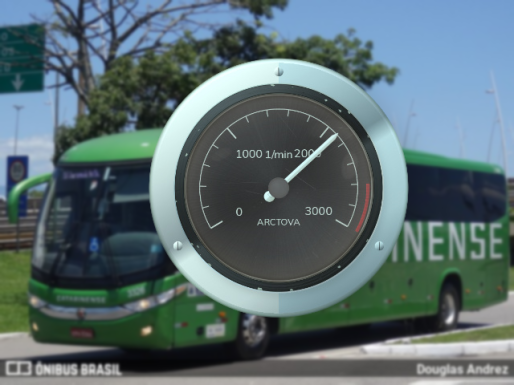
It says 2100 rpm
